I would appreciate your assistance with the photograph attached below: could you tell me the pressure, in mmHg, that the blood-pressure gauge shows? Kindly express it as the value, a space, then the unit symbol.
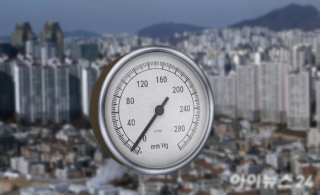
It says 10 mmHg
